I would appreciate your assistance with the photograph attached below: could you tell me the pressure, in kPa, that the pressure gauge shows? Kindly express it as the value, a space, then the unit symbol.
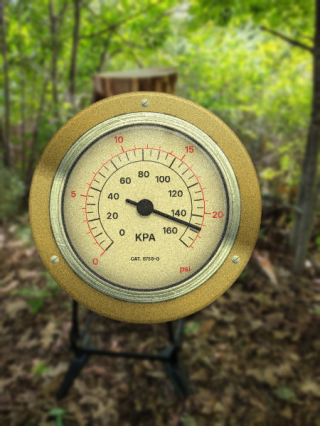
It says 147.5 kPa
